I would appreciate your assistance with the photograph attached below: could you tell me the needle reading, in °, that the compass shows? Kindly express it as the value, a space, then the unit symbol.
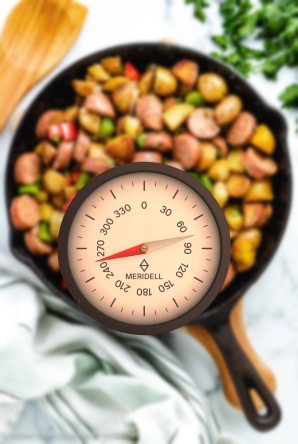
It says 255 °
